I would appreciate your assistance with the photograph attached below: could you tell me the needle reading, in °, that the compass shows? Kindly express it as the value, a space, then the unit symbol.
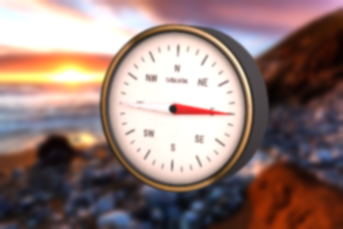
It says 90 °
